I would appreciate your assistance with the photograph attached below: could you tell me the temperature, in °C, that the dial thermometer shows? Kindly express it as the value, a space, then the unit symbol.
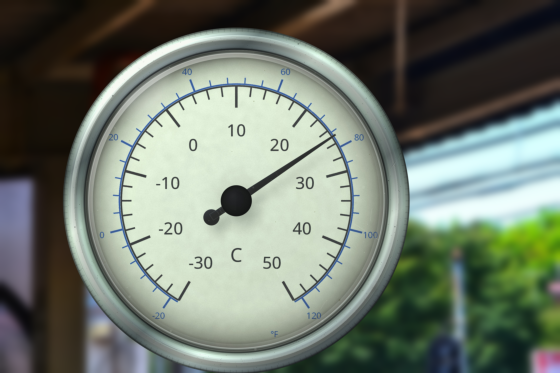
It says 25 °C
